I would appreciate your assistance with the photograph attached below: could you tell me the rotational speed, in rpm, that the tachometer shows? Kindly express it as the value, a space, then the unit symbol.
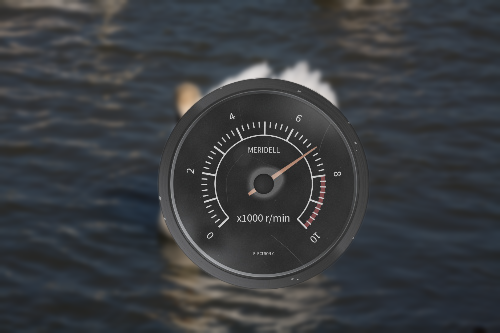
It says 7000 rpm
